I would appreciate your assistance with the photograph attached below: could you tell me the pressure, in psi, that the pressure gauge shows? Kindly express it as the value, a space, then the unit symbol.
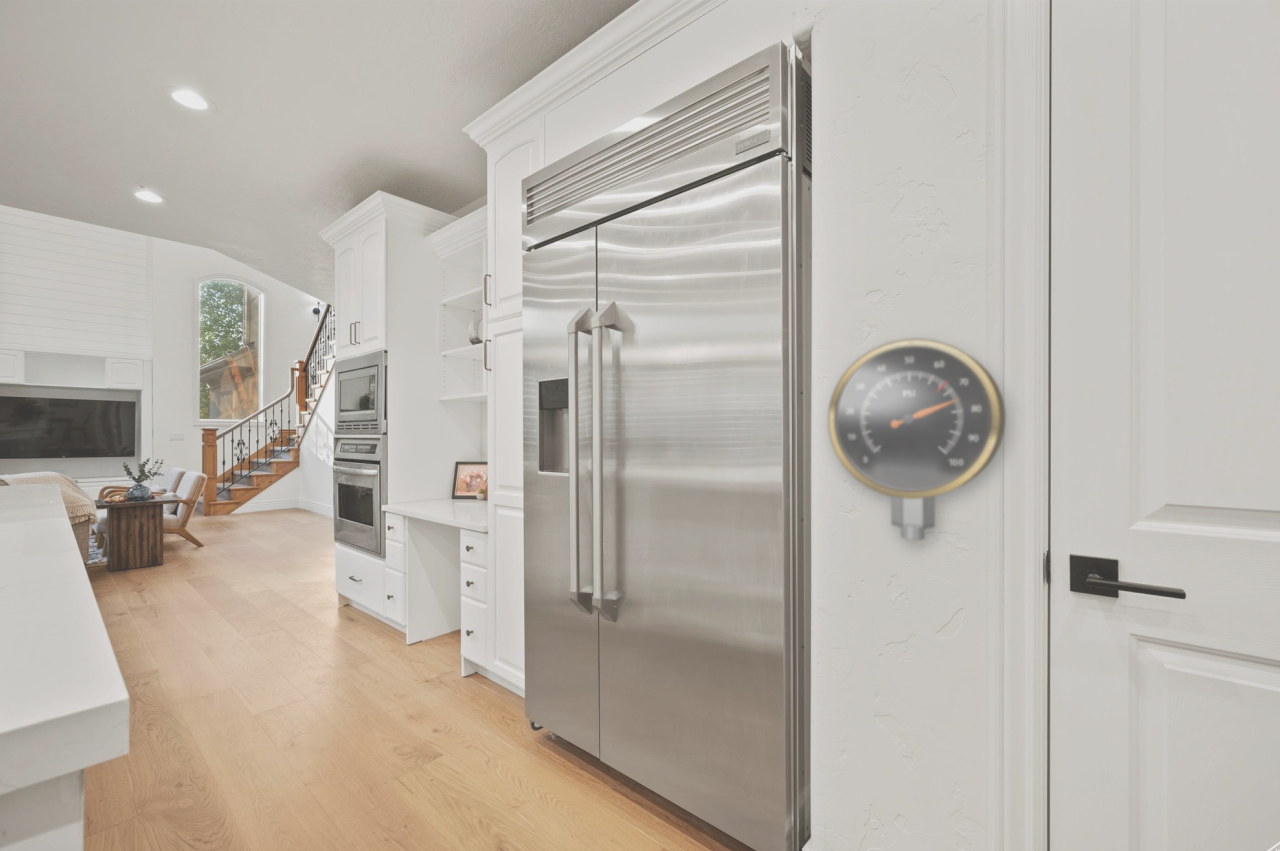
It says 75 psi
